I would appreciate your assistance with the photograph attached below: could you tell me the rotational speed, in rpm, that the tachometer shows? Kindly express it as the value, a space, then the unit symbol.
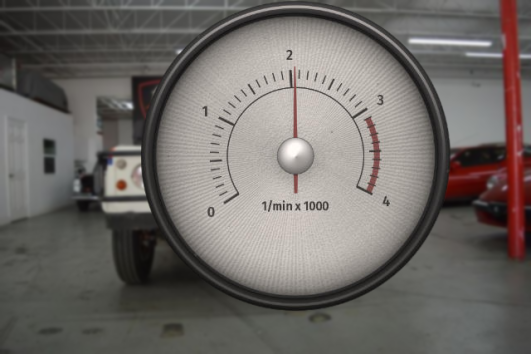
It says 2050 rpm
